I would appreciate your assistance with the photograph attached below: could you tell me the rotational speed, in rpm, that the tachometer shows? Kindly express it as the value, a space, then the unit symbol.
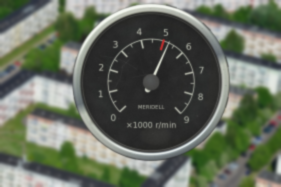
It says 5250 rpm
